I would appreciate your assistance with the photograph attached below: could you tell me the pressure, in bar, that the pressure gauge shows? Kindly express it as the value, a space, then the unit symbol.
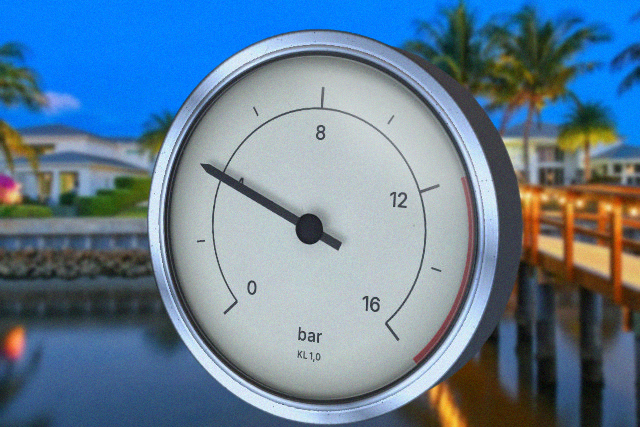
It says 4 bar
